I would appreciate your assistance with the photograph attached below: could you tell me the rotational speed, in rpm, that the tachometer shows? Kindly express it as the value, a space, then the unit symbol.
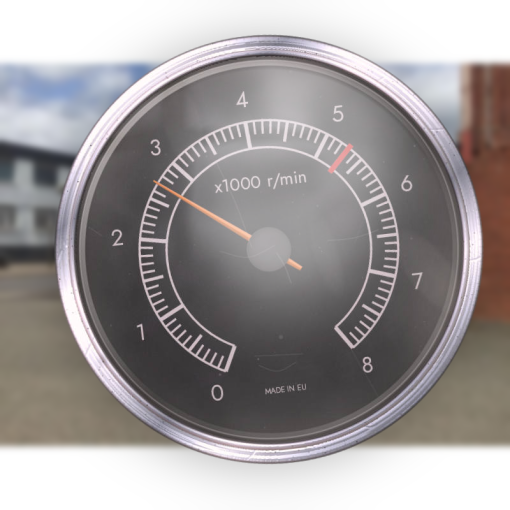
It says 2700 rpm
